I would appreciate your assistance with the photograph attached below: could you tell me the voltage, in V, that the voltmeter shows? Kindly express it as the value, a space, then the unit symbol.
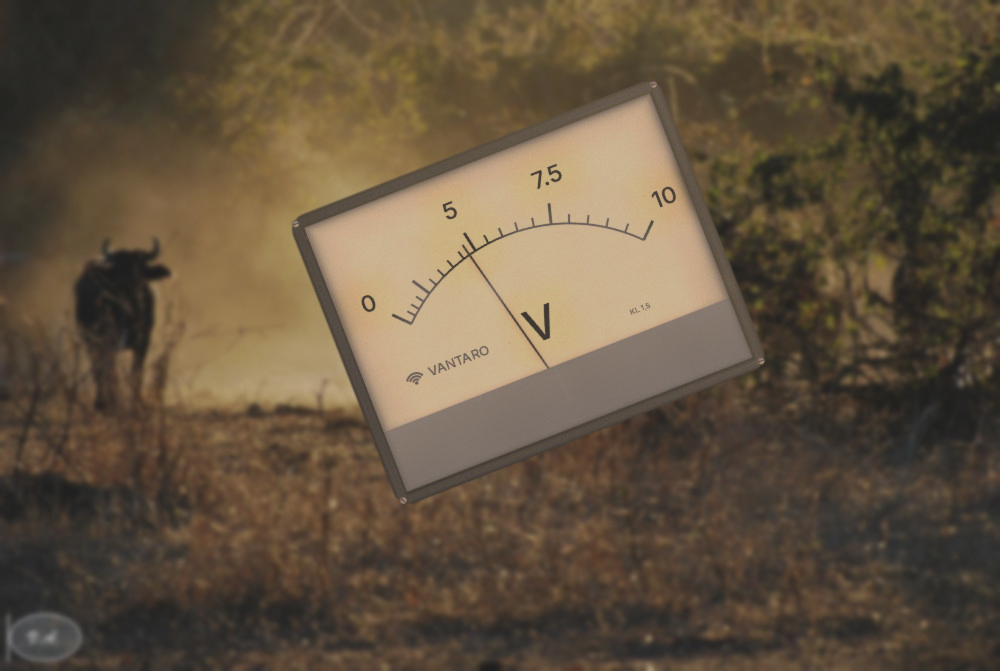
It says 4.75 V
